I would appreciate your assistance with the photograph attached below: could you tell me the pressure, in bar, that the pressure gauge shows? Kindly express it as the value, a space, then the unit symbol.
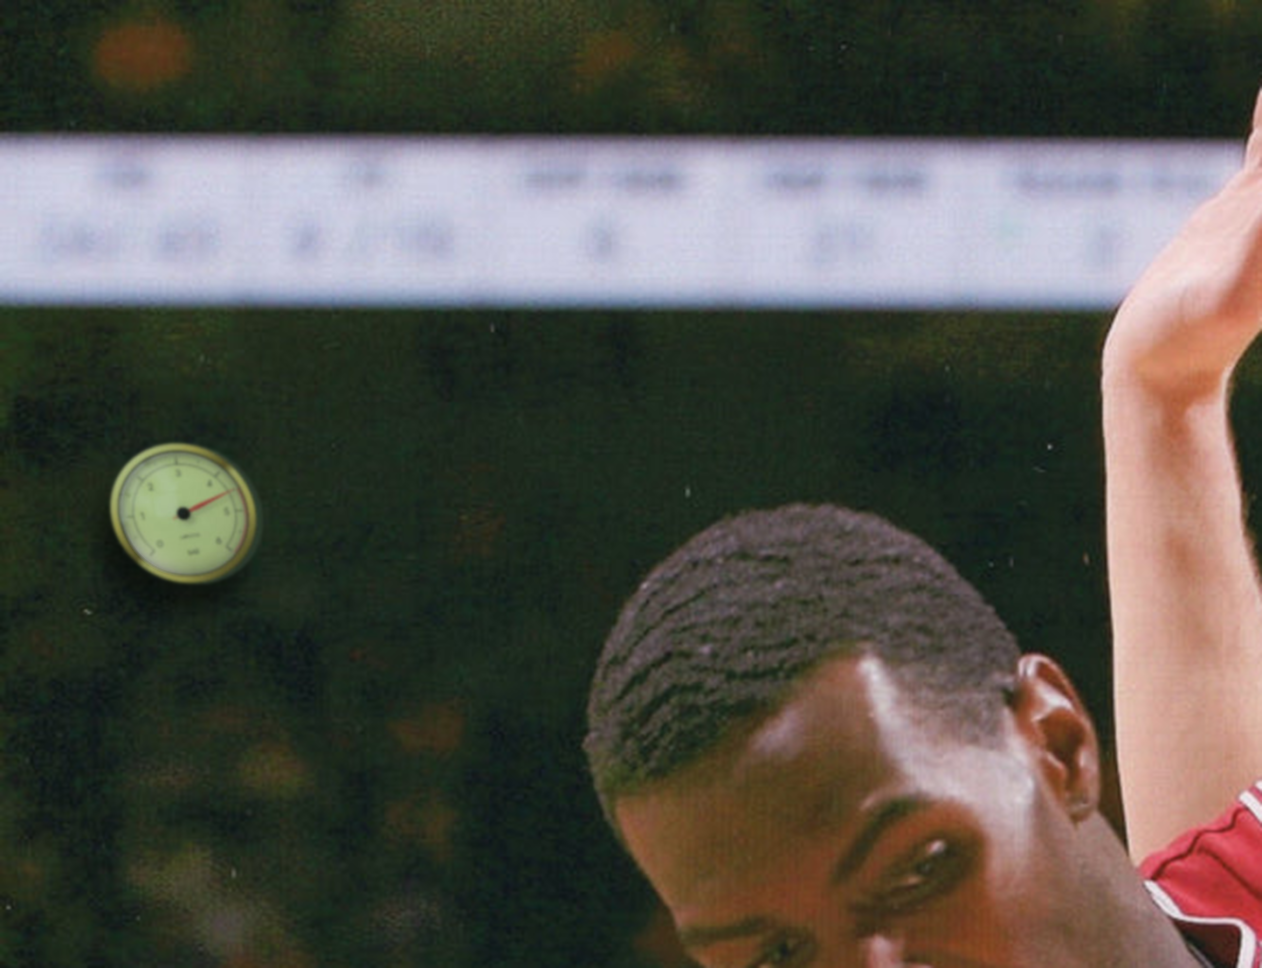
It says 4.5 bar
